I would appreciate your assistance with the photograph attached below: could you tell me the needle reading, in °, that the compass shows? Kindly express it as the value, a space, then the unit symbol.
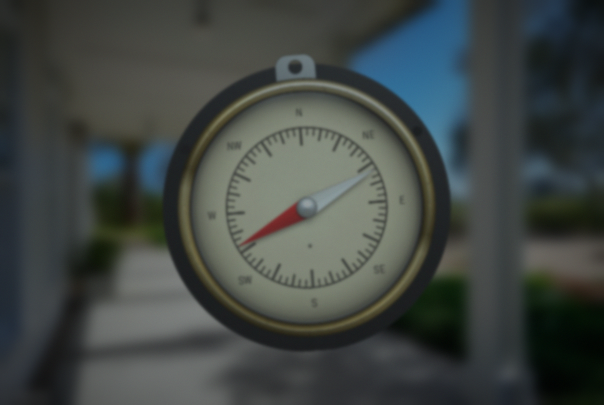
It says 245 °
